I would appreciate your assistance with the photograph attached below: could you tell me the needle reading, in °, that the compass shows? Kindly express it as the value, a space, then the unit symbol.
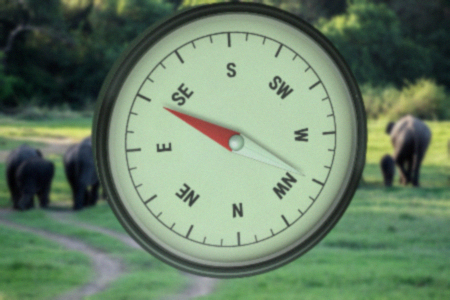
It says 120 °
